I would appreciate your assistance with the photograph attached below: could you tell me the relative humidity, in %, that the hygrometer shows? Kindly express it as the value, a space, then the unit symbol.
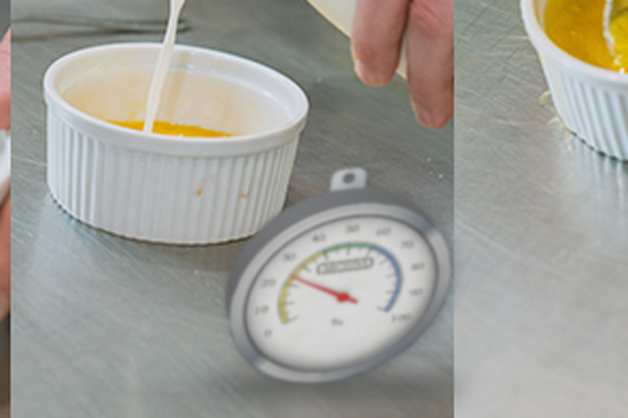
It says 25 %
